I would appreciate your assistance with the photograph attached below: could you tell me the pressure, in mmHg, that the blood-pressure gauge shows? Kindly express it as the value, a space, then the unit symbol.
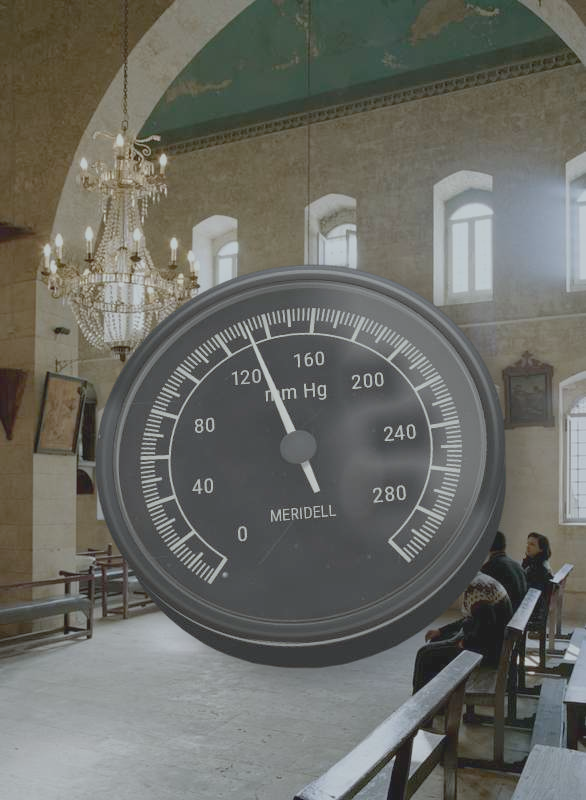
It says 132 mmHg
